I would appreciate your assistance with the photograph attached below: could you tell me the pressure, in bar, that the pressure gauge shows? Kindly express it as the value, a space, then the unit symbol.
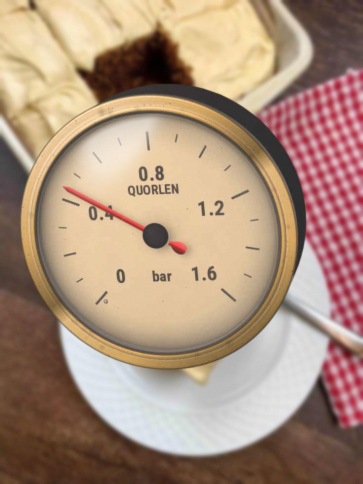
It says 0.45 bar
